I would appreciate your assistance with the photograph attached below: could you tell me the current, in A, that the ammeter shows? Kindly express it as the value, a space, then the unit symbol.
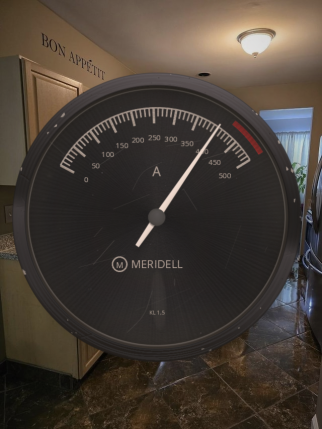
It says 400 A
